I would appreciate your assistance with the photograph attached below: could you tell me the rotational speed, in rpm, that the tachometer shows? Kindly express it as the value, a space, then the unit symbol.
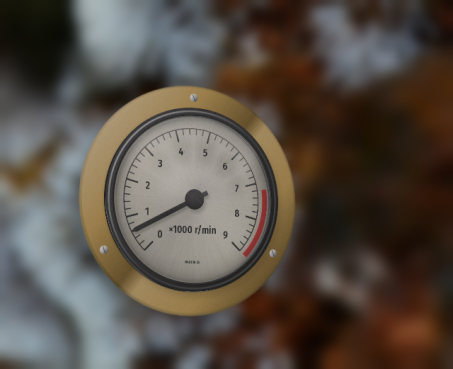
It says 600 rpm
